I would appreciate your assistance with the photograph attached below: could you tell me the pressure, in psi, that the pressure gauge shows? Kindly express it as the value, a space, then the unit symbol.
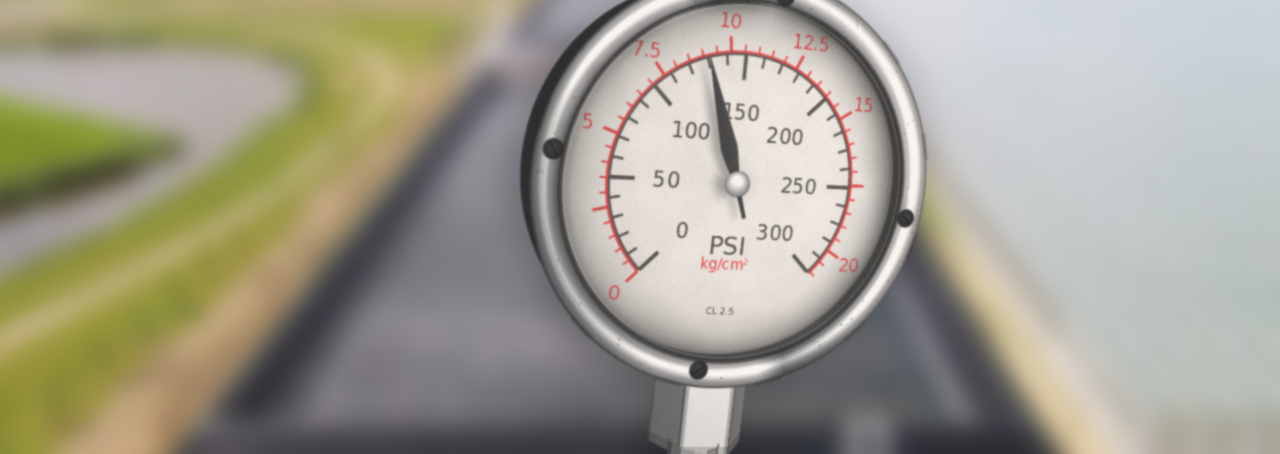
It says 130 psi
